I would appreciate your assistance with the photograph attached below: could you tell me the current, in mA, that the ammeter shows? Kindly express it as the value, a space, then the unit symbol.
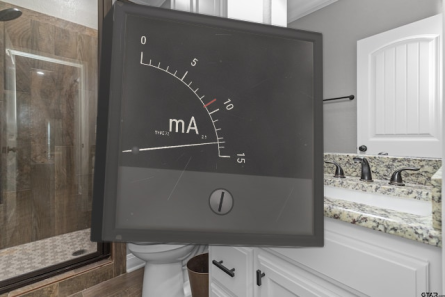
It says 13.5 mA
